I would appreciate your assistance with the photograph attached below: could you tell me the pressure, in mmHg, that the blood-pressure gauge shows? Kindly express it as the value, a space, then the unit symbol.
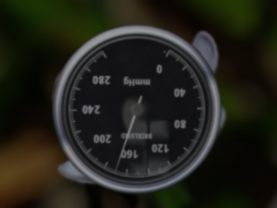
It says 170 mmHg
